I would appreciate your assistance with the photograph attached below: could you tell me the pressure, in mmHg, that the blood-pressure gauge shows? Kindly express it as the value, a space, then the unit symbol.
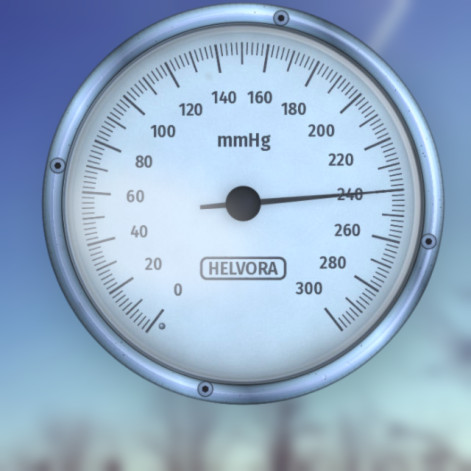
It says 240 mmHg
